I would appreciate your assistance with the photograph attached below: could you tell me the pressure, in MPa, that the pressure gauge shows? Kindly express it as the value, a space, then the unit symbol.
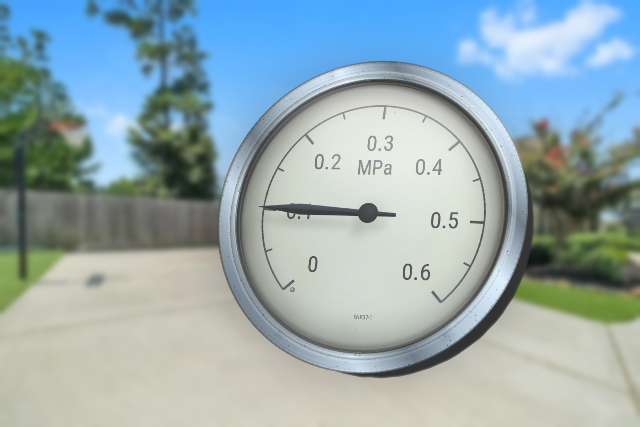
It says 0.1 MPa
